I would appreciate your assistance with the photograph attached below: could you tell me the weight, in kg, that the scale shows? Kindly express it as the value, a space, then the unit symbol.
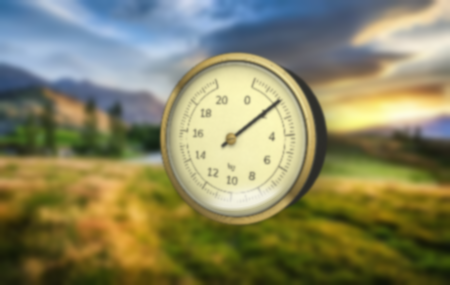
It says 2 kg
